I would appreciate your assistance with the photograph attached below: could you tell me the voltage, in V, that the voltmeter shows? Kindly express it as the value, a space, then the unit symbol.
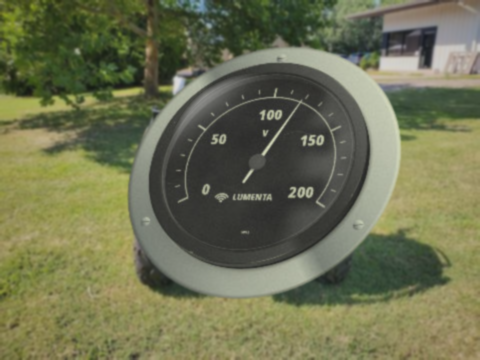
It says 120 V
